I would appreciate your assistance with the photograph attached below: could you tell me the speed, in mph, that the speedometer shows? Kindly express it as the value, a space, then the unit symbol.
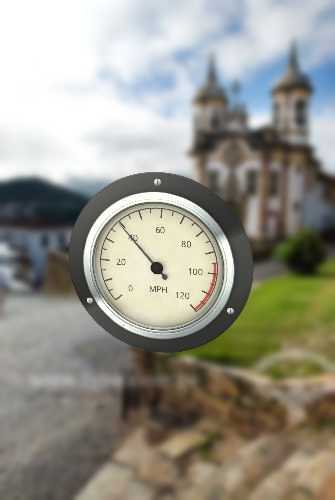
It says 40 mph
